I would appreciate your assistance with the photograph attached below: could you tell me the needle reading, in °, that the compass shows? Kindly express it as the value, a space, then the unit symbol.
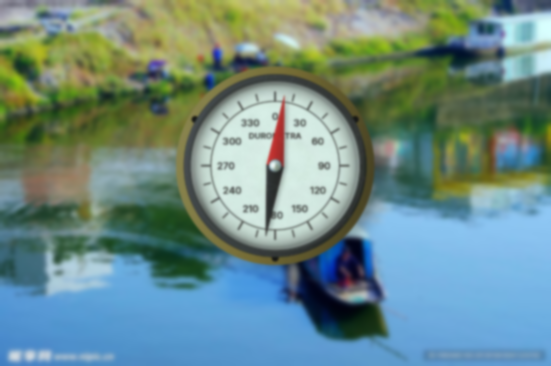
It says 7.5 °
